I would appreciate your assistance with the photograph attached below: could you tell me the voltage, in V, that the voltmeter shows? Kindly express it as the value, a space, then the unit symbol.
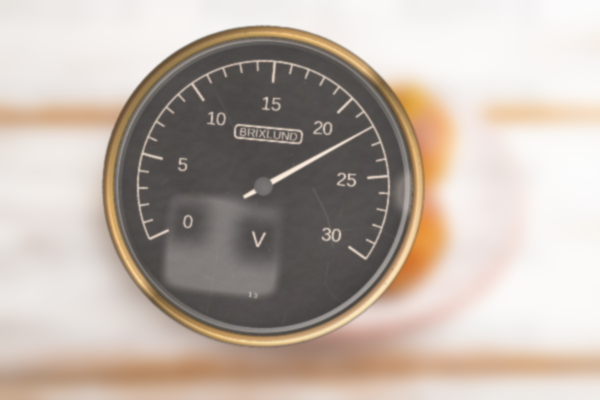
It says 22 V
